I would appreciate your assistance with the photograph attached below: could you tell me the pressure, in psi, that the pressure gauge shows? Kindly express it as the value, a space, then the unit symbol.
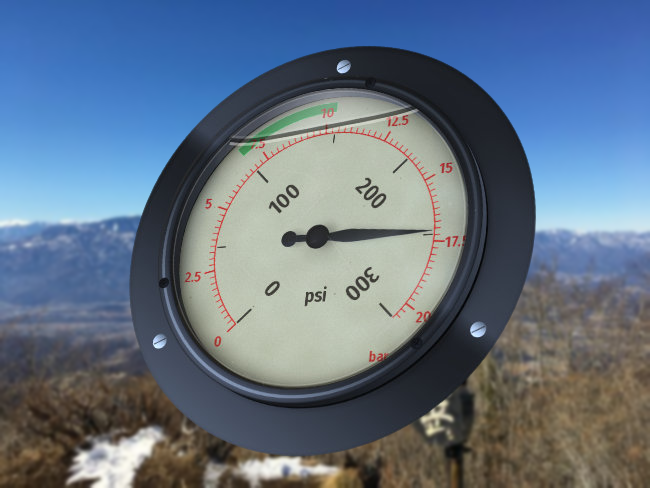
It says 250 psi
